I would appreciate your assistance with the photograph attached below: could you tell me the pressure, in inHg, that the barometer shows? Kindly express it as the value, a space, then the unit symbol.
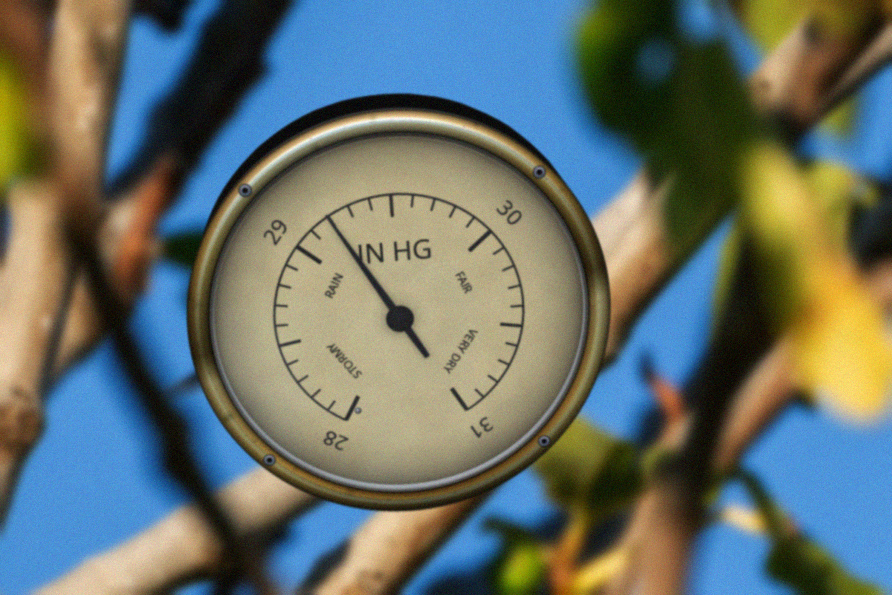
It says 29.2 inHg
